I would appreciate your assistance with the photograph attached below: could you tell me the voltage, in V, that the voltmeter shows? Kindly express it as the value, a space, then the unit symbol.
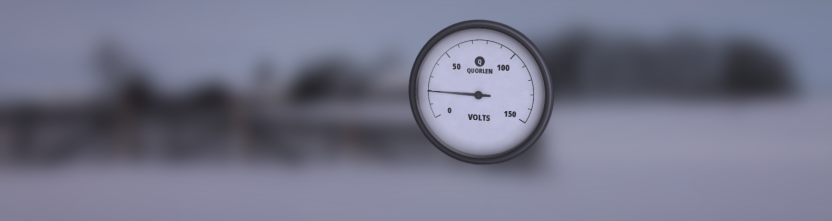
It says 20 V
